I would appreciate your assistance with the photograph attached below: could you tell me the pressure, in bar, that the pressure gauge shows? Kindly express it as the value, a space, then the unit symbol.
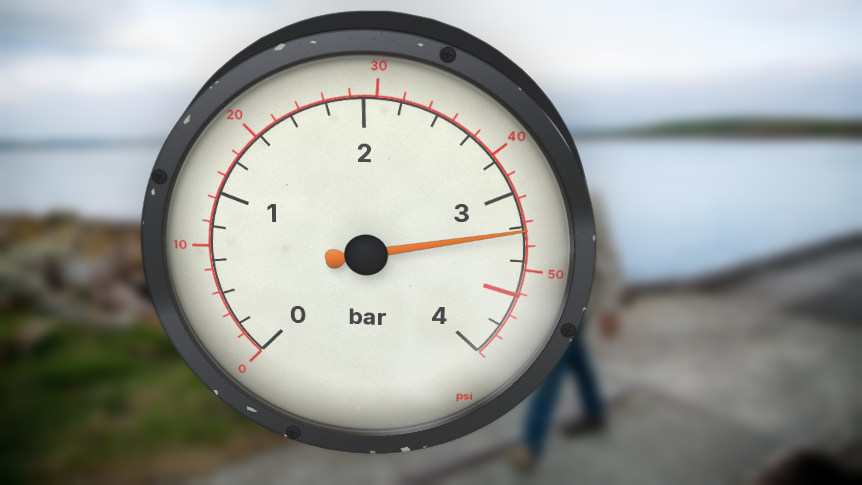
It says 3.2 bar
